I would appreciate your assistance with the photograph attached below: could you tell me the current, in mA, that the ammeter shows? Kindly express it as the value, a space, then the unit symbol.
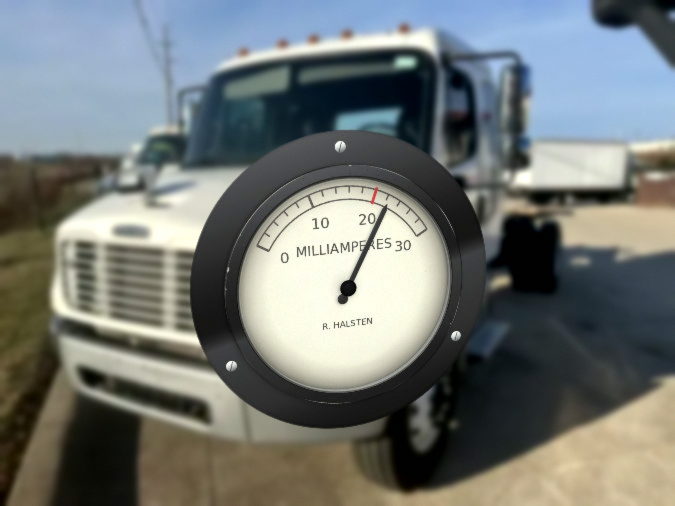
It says 22 mA
